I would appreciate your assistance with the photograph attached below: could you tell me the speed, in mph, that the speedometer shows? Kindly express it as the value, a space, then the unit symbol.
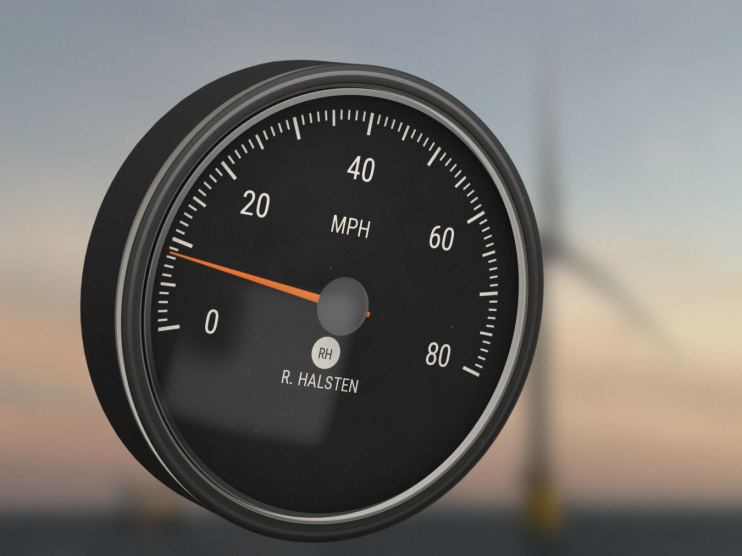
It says 8.5 mph
